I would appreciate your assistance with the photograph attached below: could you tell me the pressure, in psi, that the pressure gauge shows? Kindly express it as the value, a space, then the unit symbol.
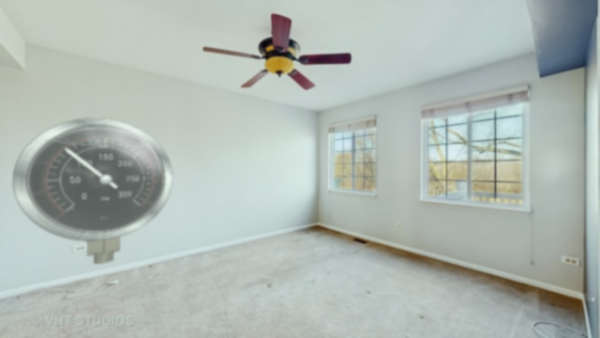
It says 100 psi
